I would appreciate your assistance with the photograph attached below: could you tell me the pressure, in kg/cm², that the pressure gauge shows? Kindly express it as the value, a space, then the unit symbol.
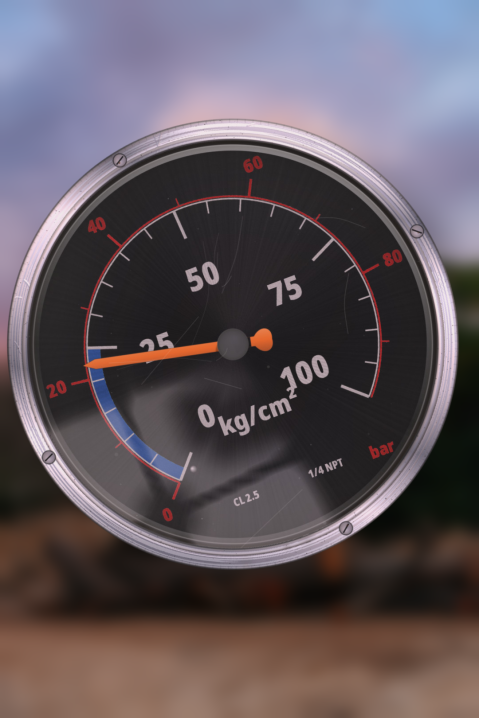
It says 22.5 kg/cm²
